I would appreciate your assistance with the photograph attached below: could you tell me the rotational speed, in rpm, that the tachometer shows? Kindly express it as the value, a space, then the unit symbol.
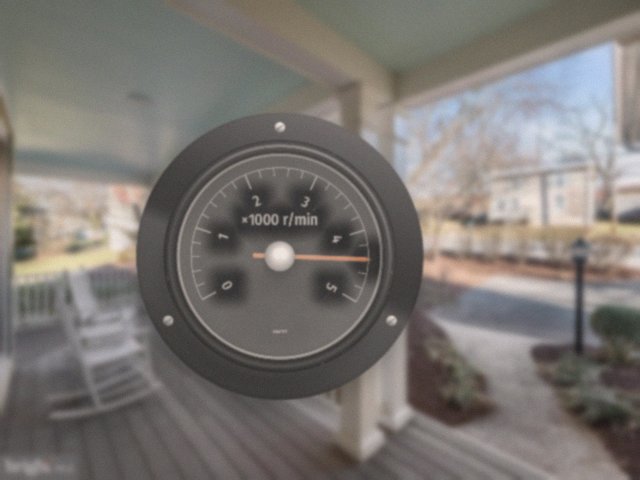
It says 4400 rpm
